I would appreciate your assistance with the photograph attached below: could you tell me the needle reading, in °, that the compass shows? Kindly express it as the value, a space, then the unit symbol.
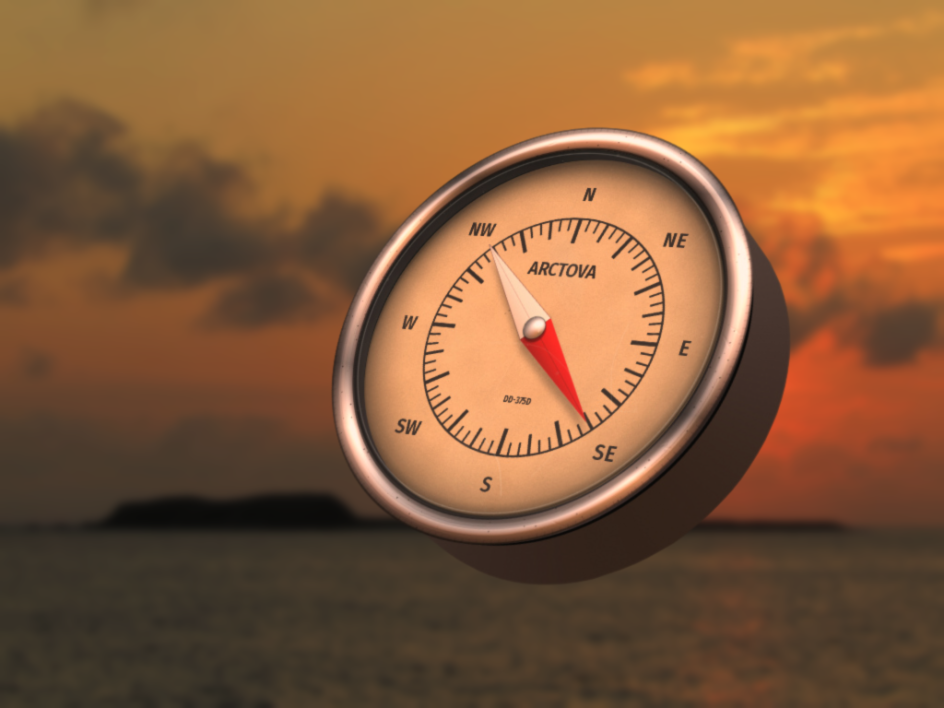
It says 135 °
